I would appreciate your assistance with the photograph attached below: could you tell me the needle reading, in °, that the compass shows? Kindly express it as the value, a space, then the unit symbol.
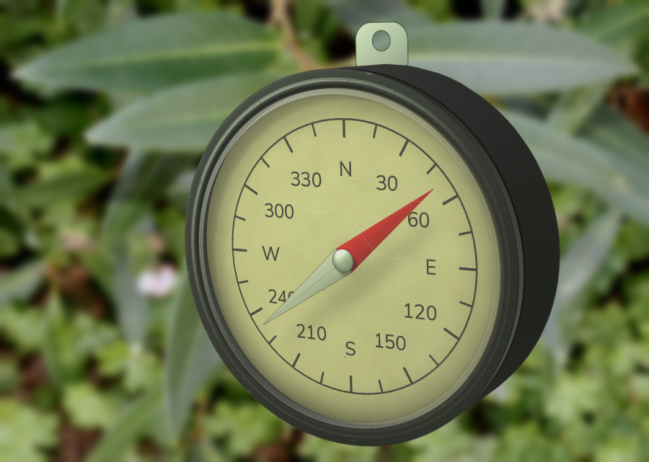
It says 52.5 °
